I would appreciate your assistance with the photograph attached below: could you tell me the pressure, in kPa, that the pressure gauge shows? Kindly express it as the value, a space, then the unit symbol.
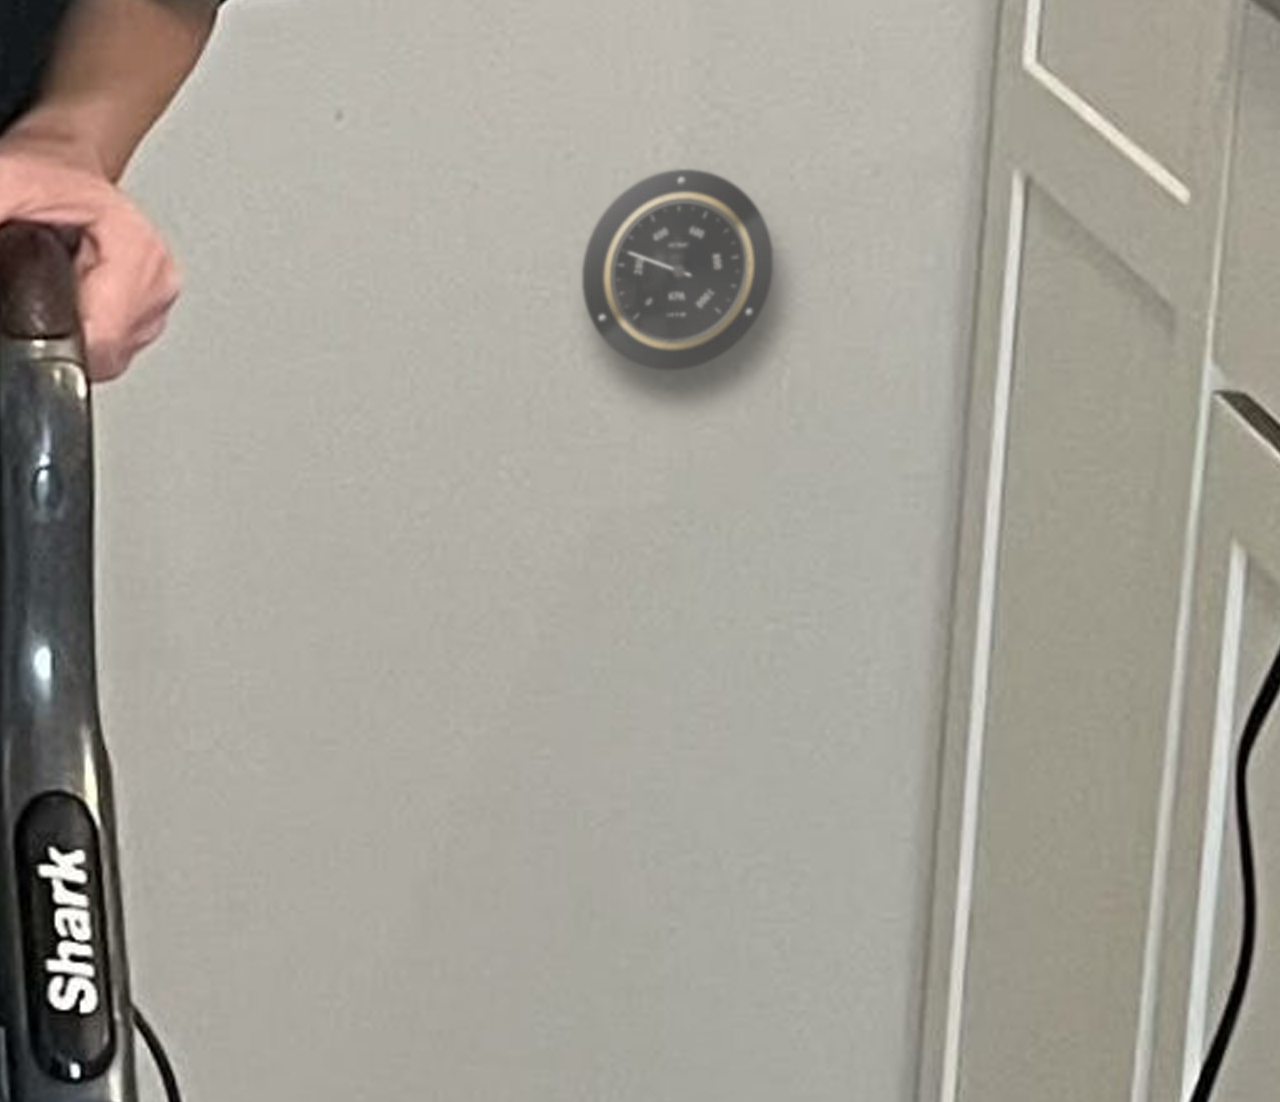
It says 250 kPa
